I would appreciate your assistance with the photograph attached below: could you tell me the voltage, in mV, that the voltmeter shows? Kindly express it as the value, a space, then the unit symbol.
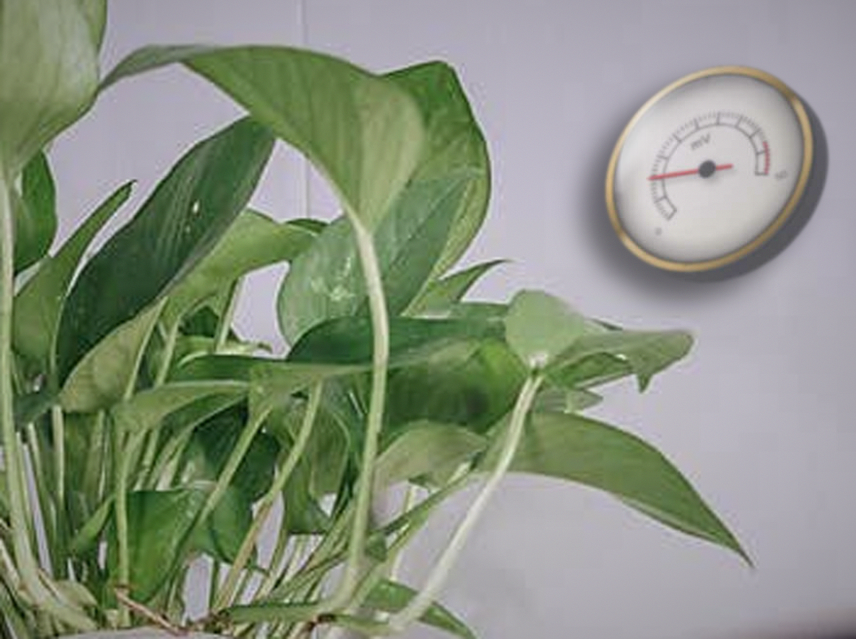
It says 10 mV
